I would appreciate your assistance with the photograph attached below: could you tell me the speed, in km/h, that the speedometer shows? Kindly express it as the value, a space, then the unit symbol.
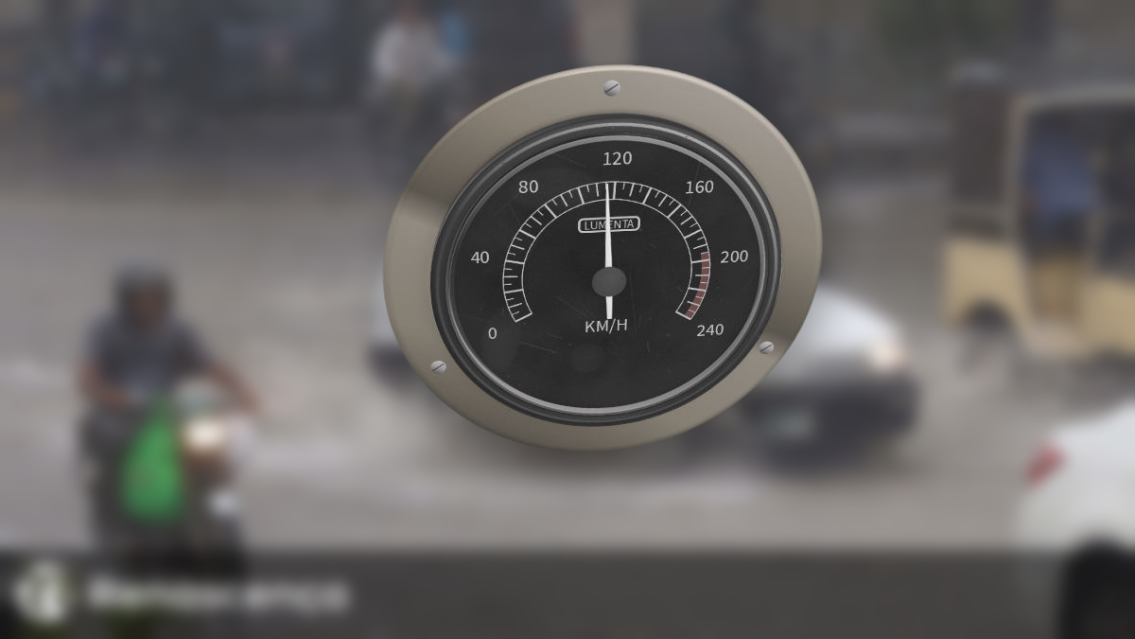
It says 115 km/h
